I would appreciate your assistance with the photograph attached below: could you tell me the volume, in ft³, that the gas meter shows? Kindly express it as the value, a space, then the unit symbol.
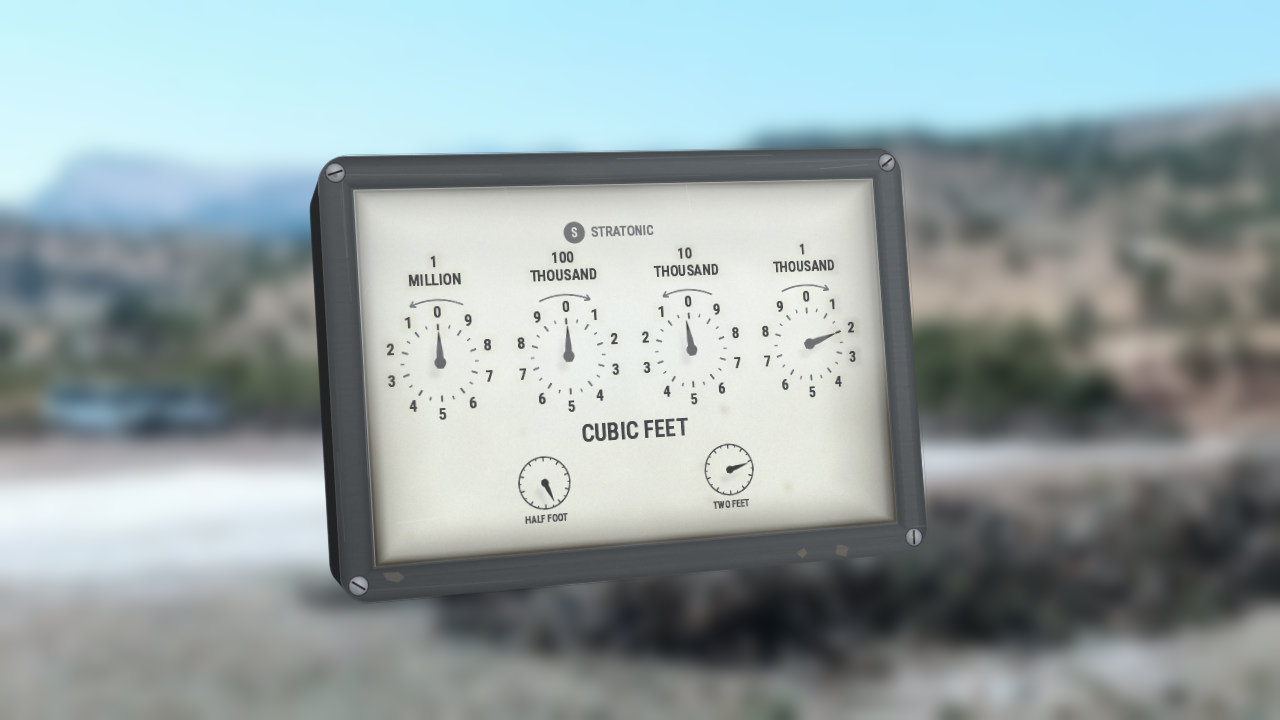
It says 200 ft³
